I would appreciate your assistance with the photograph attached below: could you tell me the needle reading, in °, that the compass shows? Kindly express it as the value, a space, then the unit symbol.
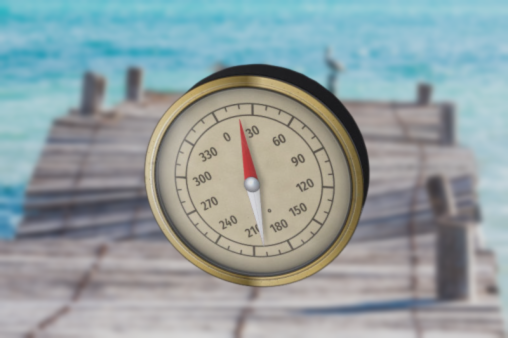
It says 20 °
